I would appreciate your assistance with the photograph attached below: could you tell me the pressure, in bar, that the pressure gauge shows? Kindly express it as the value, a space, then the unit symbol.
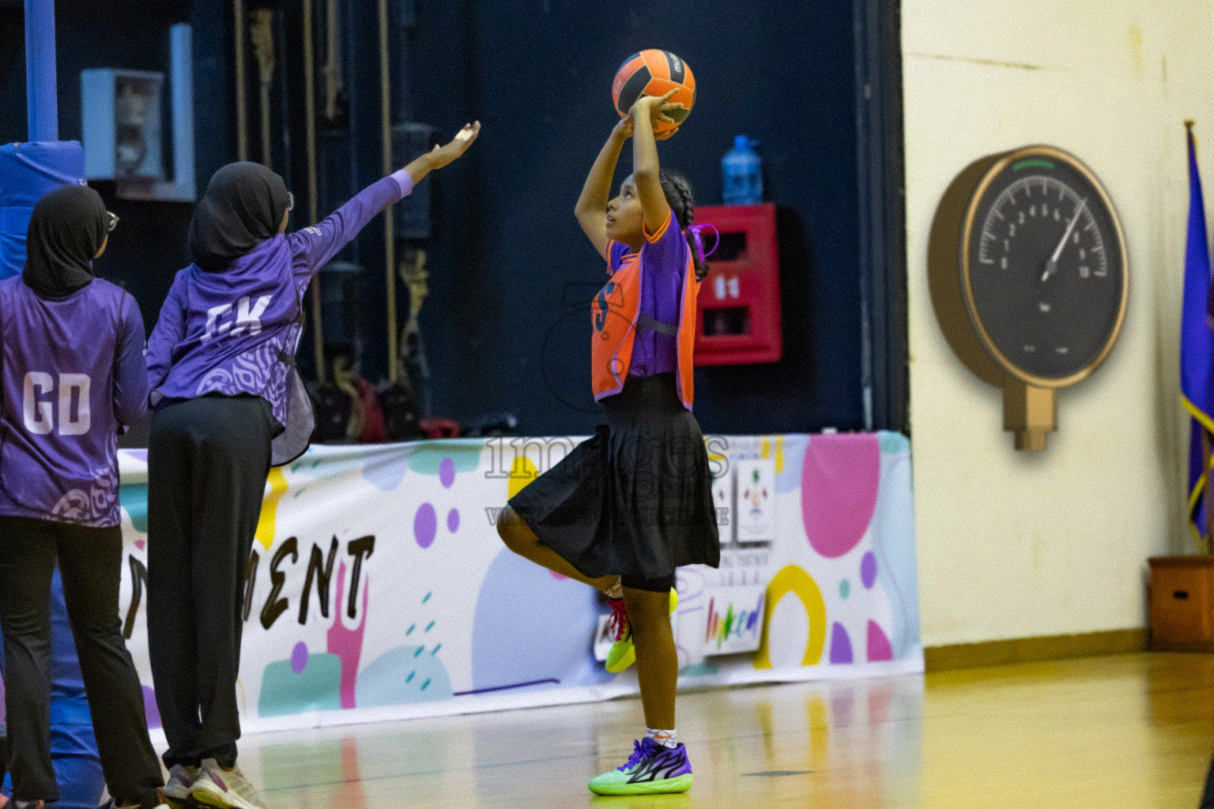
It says 7 bar
